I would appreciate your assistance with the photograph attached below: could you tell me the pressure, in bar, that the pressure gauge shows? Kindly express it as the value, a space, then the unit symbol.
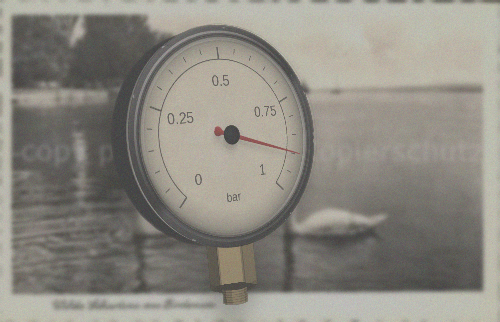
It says 0.9 bar
